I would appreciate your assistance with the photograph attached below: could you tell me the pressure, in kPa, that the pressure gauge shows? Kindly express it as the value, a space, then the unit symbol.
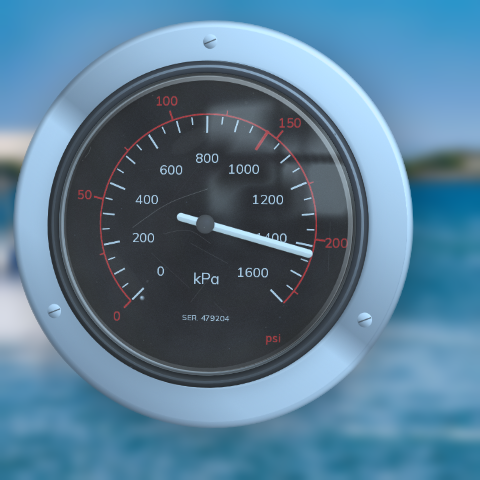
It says 1425 kPa
